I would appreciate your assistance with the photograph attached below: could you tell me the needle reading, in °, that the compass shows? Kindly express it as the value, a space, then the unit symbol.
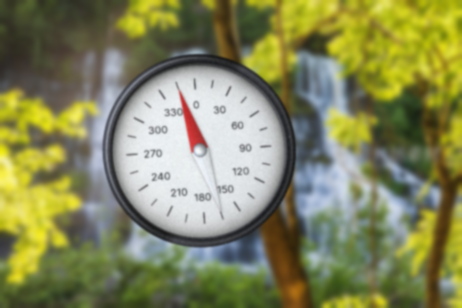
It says 345 °
